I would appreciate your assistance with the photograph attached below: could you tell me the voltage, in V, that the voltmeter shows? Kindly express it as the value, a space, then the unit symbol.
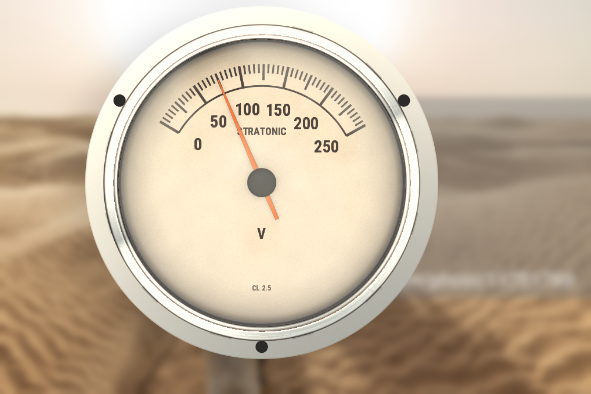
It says 75 V
